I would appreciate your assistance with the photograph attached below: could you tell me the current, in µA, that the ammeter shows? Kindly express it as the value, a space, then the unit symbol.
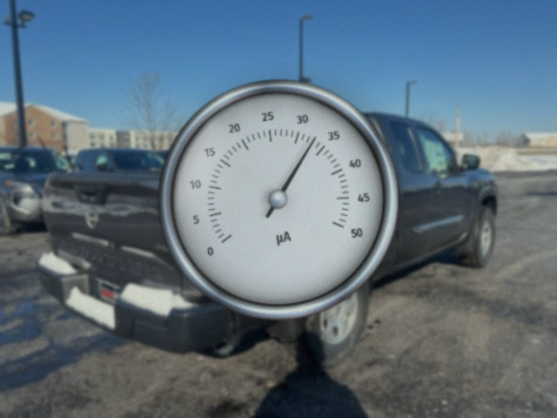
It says 33 µA
